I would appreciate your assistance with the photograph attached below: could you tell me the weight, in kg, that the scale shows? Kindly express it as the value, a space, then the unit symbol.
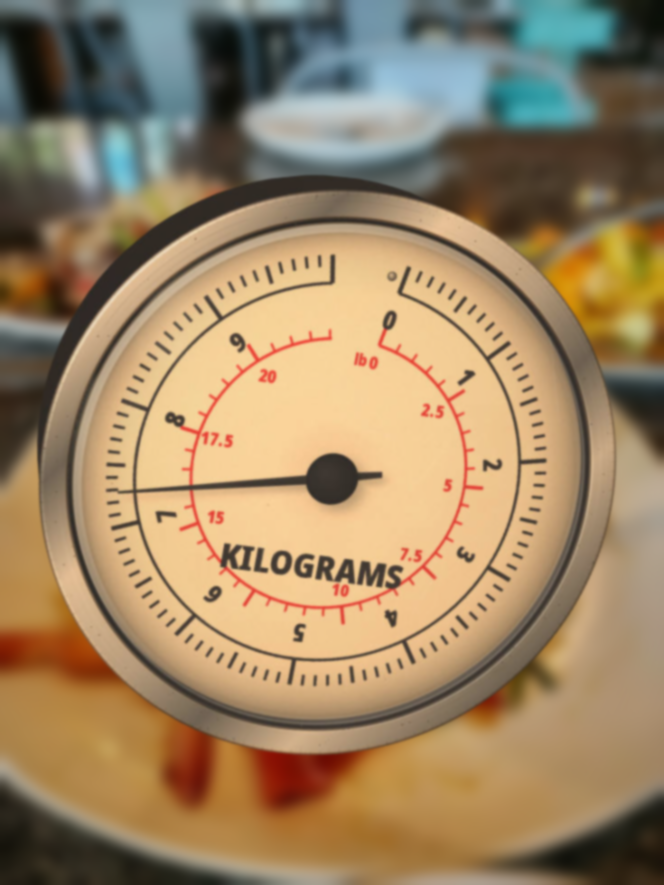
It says 7.3 kg
